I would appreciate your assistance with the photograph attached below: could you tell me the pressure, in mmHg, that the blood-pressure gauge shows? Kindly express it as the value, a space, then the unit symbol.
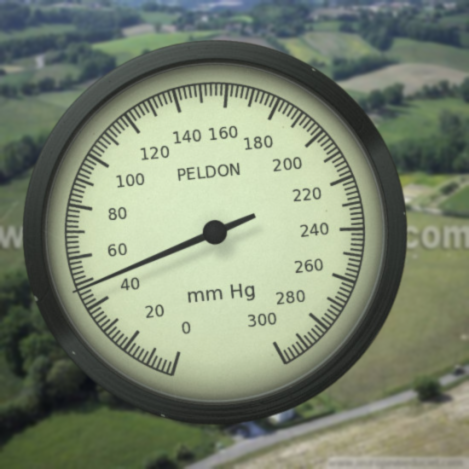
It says 48 mmHg
